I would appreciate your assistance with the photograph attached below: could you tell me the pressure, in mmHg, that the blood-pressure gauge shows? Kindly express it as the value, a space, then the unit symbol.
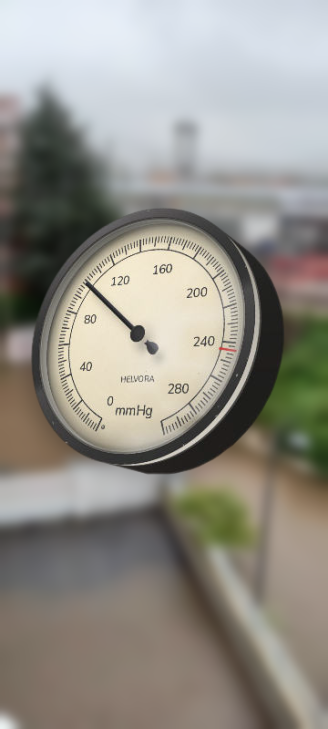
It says 100 mmHg
